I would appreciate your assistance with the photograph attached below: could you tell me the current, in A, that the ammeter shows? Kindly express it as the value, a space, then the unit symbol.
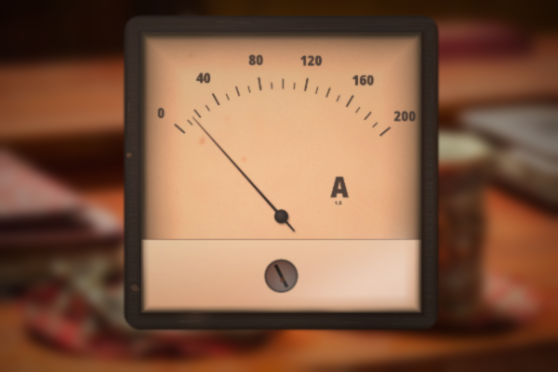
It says 15 A
